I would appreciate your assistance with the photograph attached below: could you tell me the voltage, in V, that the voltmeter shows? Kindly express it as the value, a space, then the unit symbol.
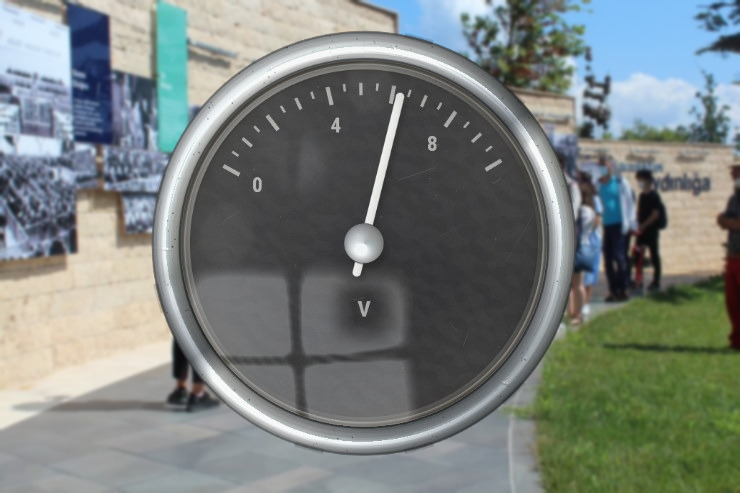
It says 6.25 V
